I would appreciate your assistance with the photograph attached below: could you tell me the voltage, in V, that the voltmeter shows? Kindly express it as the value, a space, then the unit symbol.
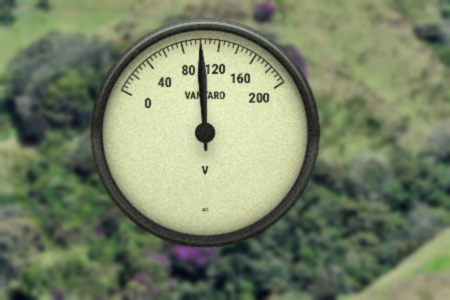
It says 100 V
